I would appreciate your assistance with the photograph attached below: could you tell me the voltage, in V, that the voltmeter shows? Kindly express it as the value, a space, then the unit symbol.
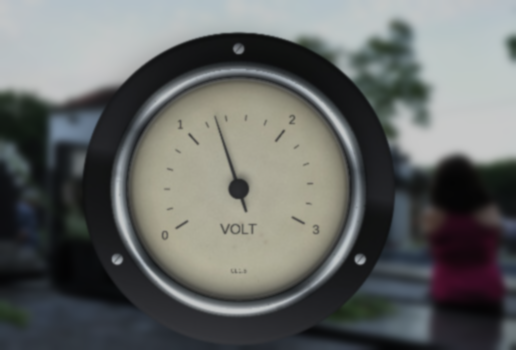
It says 1.3 V
